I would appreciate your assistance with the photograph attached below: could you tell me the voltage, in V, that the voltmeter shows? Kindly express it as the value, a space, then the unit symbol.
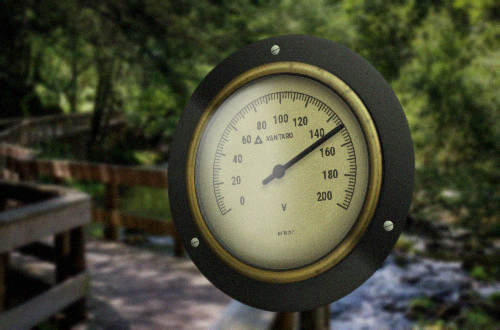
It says 150 V
